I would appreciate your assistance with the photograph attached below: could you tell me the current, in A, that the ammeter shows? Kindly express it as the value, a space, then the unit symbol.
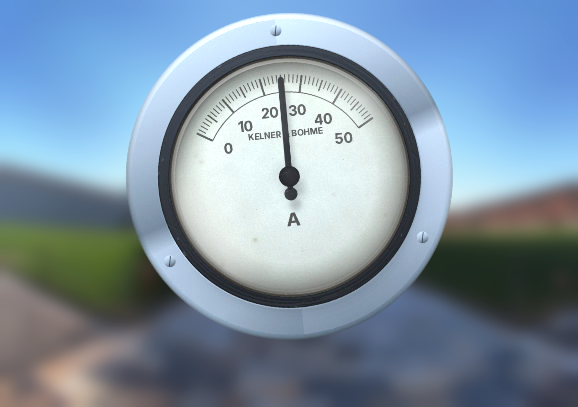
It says 25 A
